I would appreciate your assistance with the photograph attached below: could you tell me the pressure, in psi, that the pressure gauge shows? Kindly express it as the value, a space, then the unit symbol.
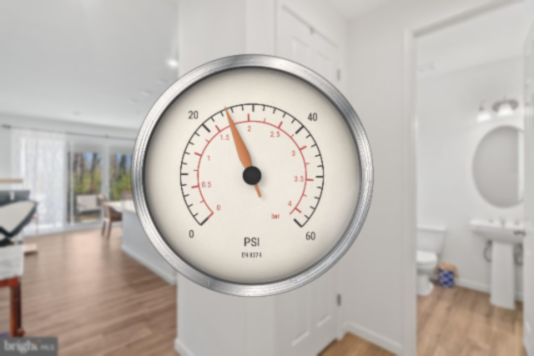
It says 25 psi
